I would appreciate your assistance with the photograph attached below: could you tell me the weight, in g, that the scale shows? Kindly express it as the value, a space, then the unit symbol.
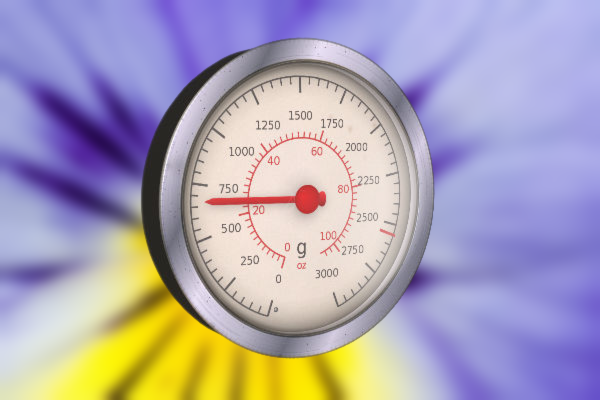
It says 675 g
